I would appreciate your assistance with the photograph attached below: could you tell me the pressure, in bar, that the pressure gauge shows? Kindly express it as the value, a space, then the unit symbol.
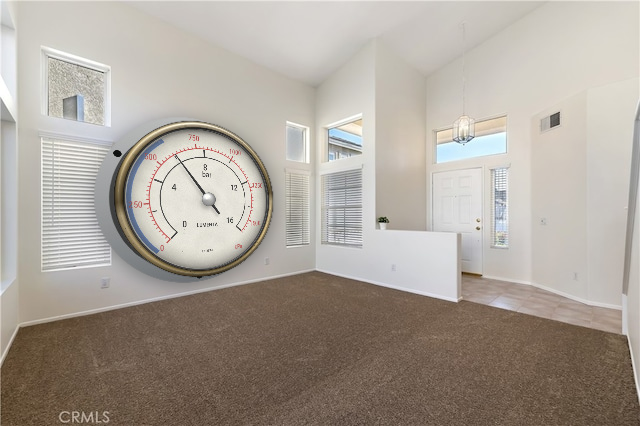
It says 6 bar
